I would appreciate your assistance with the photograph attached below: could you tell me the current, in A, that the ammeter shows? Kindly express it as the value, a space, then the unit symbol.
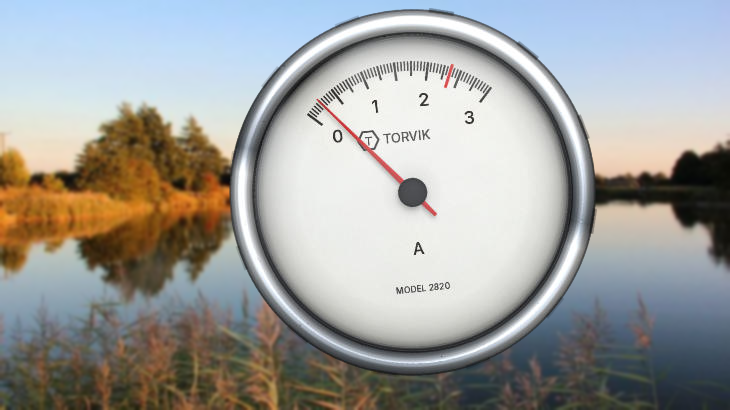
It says 0.25 A
